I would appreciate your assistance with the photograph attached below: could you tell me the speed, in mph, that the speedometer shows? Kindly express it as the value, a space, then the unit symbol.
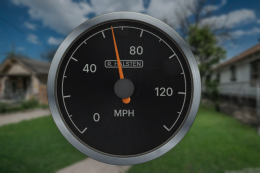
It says 65 mph
